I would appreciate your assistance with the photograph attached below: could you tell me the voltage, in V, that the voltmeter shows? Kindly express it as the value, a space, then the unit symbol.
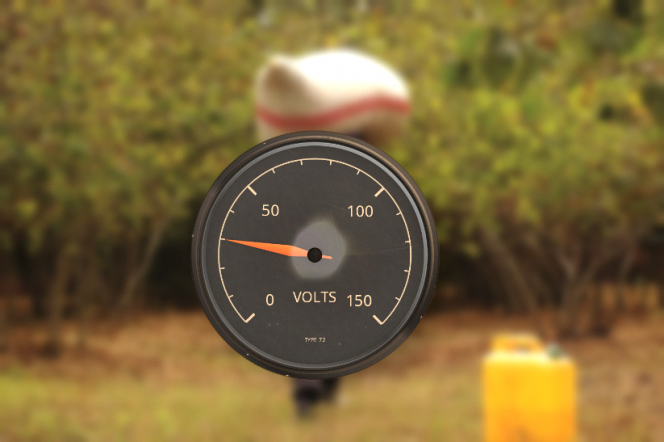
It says 30 V
